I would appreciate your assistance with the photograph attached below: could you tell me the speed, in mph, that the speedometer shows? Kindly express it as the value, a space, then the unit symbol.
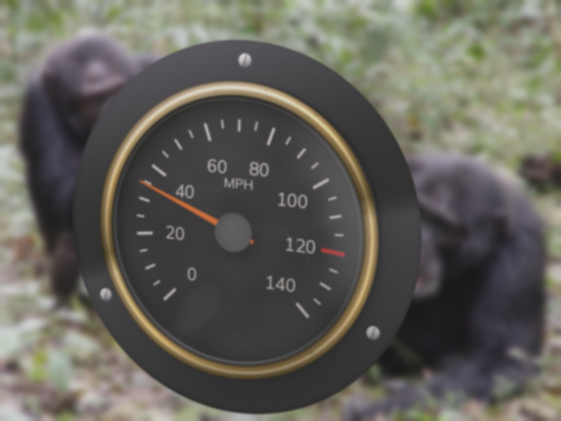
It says 35 mph
